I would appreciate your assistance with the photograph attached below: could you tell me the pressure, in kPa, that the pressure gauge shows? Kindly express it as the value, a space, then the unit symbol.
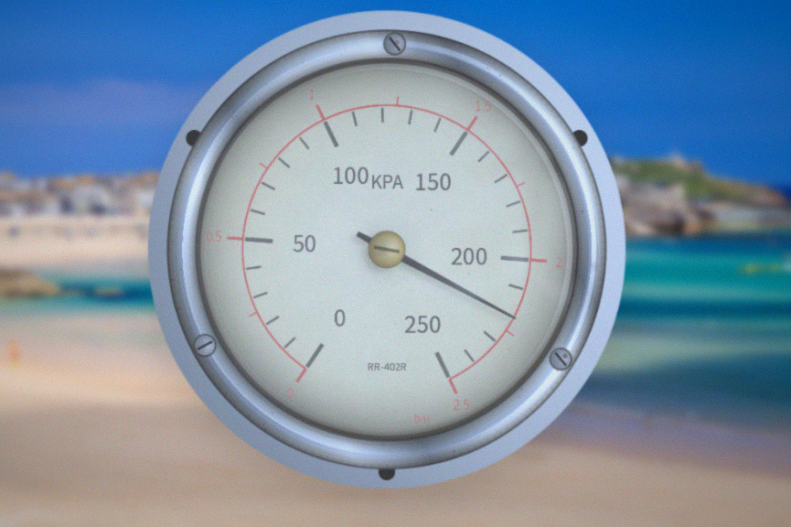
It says 220 kPa
